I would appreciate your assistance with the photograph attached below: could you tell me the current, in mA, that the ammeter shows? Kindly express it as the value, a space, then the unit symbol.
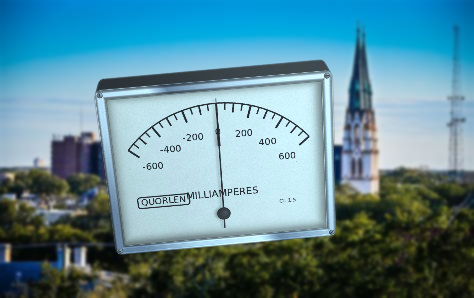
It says 0 mA
